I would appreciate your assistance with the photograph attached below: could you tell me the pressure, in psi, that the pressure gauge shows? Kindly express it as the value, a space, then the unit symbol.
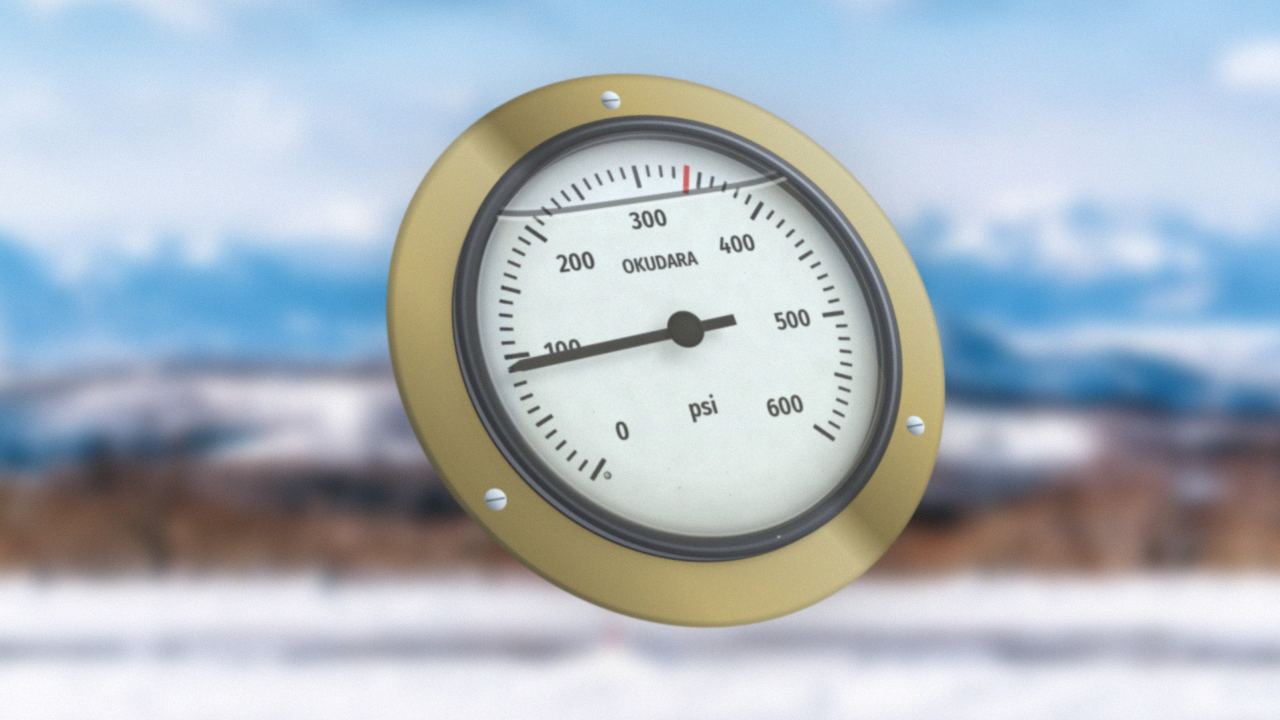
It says 90 psi
